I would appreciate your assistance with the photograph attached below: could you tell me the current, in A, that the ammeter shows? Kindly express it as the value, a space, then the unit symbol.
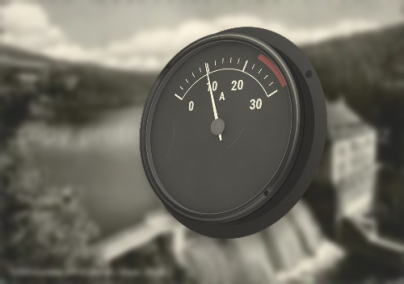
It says 10 A
